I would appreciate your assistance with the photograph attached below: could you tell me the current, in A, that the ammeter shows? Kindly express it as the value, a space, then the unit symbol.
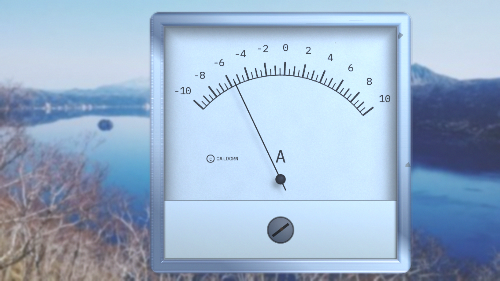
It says -5.5 A
